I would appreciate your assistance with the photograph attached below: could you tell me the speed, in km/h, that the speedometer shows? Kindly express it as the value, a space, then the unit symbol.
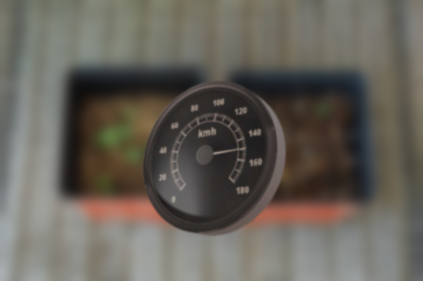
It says 150 km/h
